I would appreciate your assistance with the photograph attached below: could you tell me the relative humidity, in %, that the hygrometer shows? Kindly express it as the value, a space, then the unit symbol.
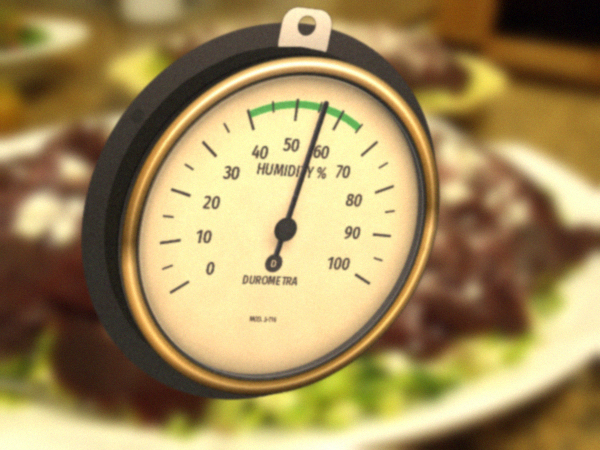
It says 55 %
